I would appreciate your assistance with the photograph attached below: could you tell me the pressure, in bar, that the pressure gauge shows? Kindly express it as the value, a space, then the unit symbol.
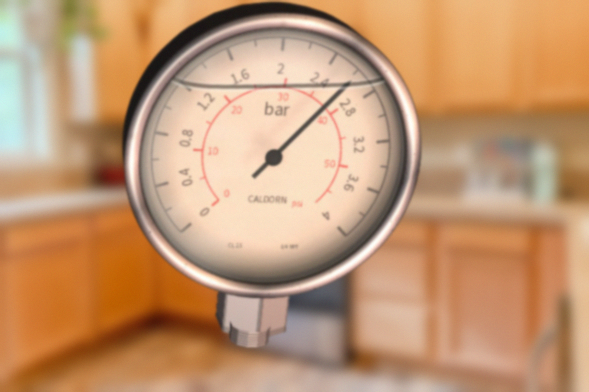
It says 2.6 bar
